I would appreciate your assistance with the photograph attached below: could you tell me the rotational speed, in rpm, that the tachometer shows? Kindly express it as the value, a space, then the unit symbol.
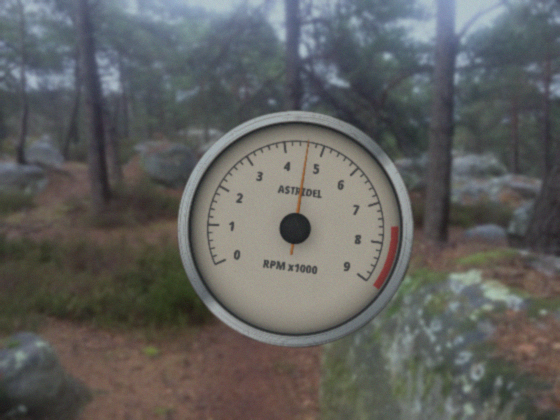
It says 4600 rpm
